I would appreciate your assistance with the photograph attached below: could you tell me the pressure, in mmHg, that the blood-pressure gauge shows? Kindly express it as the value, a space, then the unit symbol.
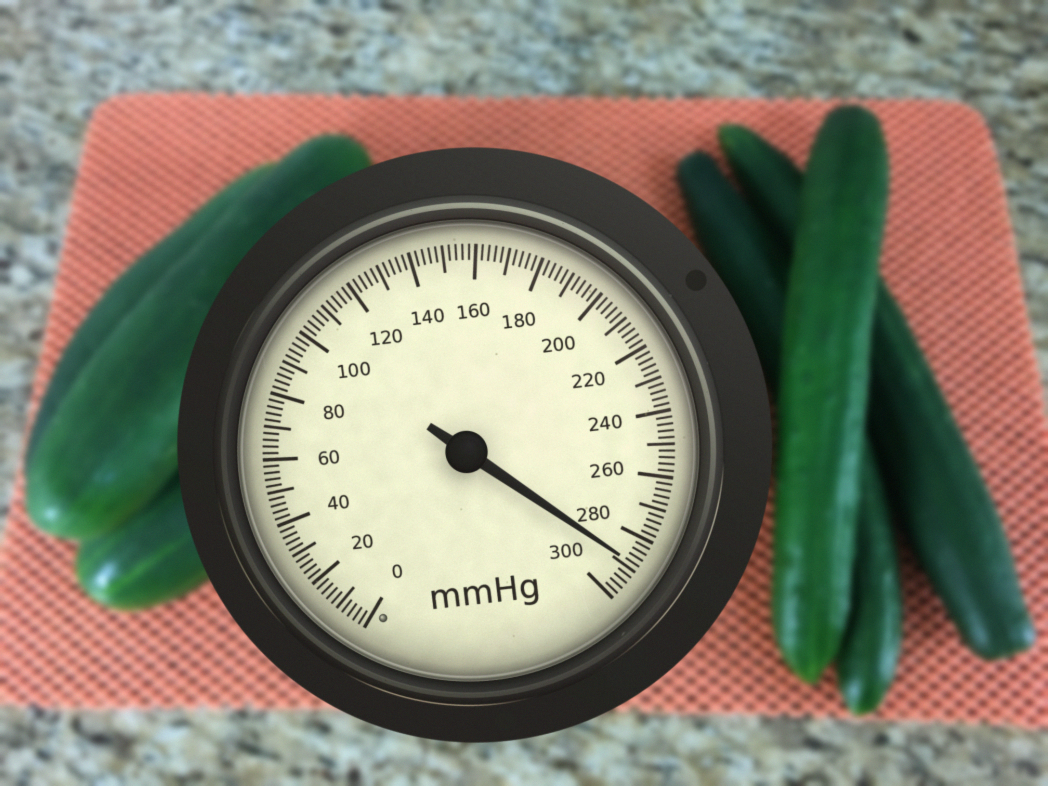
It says 288 mmHg
